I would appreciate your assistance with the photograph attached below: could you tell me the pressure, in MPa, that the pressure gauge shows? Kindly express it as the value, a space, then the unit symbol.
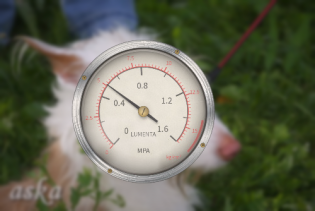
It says 0.5 MPa
